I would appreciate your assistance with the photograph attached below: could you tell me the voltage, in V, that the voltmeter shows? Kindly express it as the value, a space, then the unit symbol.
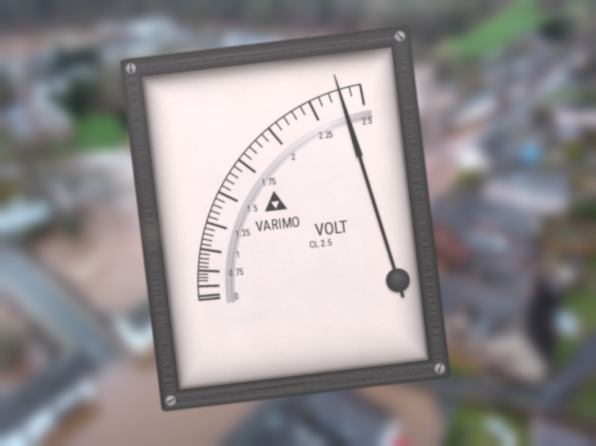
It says 2.4 V
